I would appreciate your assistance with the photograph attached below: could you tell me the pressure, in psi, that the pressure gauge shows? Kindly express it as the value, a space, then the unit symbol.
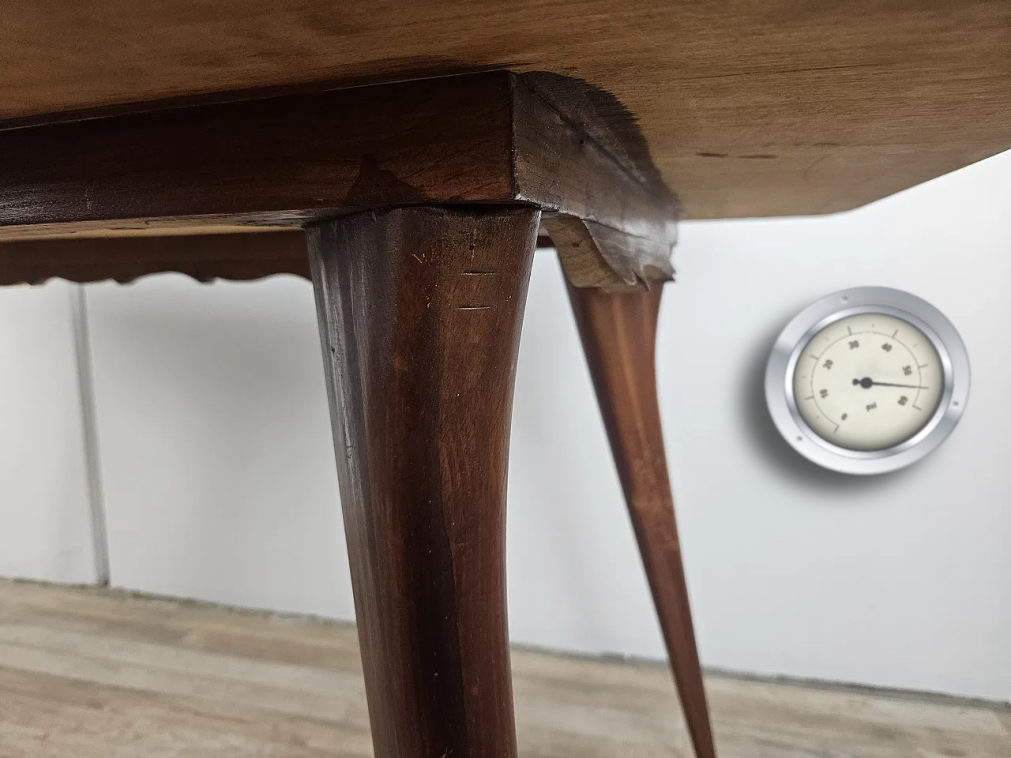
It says 55 psi
